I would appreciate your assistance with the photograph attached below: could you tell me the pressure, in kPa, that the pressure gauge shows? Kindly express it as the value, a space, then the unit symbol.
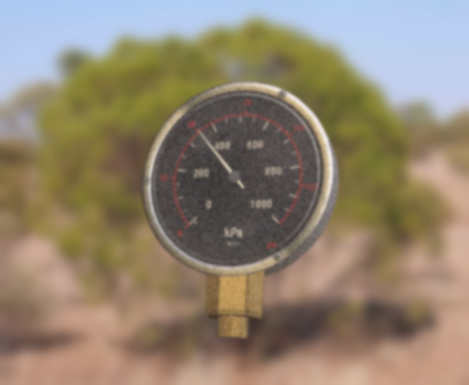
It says 350 kPa
